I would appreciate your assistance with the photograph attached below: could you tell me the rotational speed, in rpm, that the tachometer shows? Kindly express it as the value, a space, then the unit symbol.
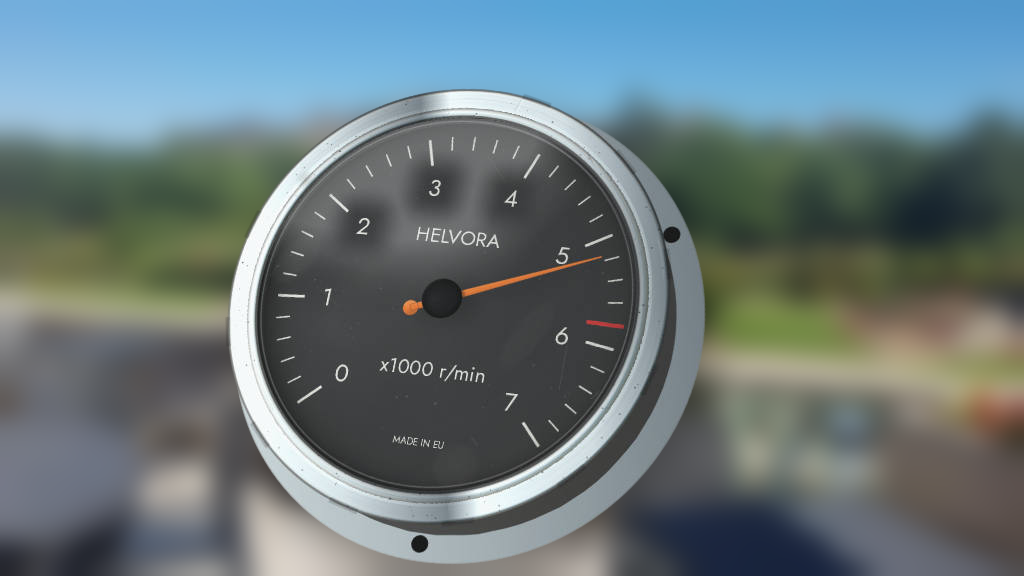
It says 5200 rpm
